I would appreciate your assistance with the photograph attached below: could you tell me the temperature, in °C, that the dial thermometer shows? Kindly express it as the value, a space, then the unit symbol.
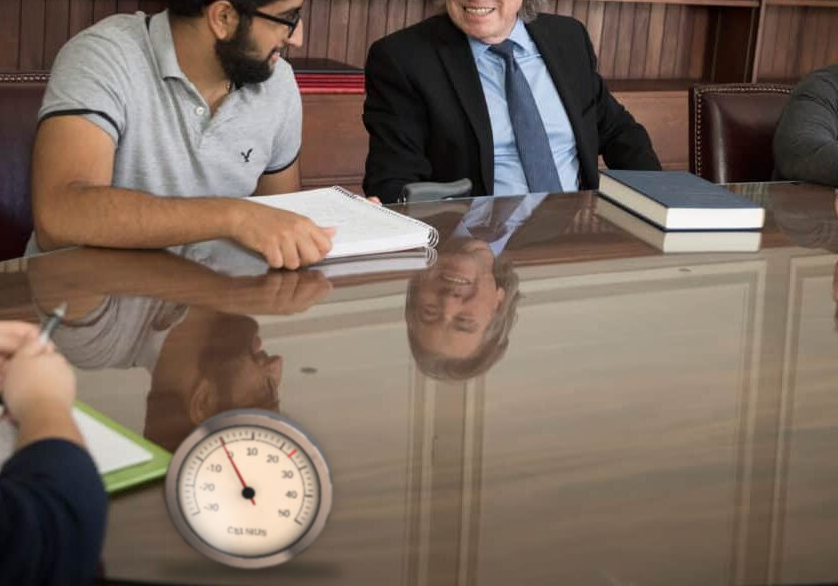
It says 0 °C
